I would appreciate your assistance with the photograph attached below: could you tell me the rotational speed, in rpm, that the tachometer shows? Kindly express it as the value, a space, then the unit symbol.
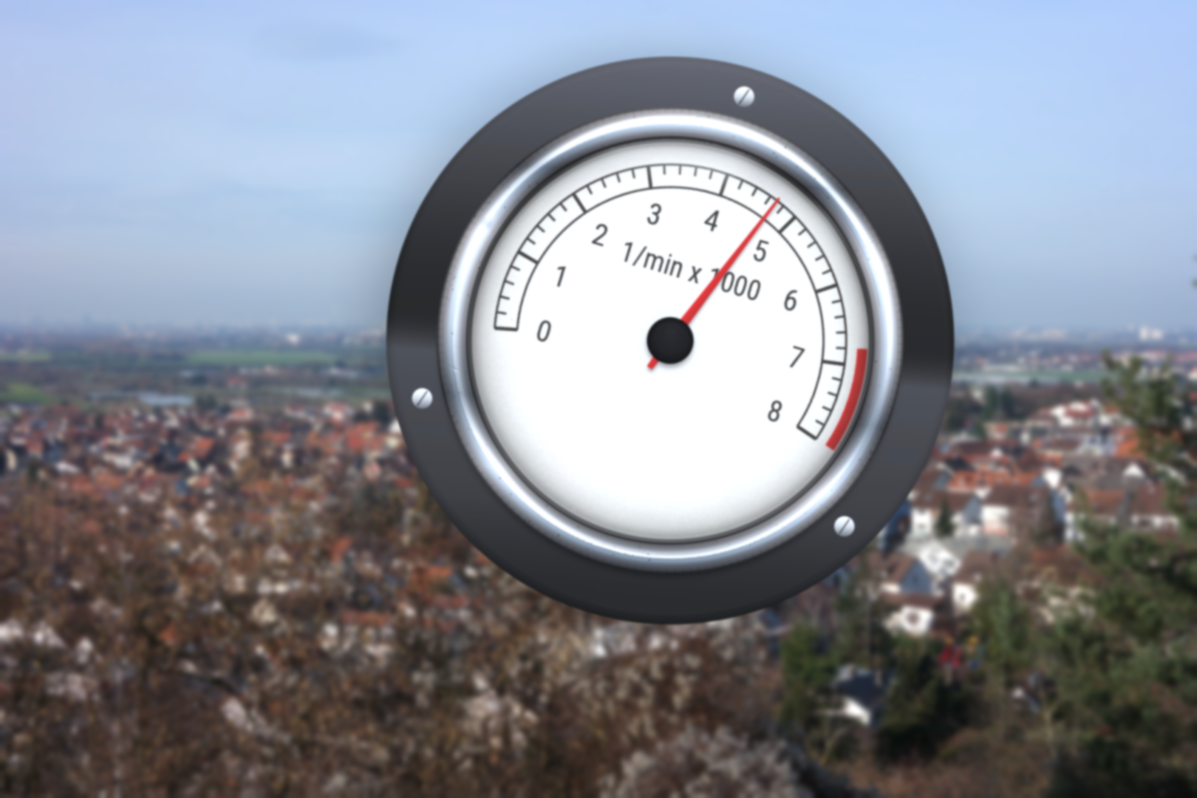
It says 4700 rpm
